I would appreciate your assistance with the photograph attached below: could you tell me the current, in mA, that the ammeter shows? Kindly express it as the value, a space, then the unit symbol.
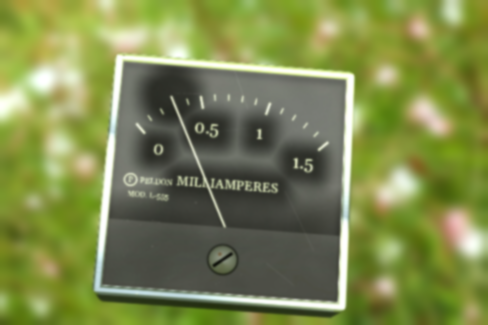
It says 0.3 mA
